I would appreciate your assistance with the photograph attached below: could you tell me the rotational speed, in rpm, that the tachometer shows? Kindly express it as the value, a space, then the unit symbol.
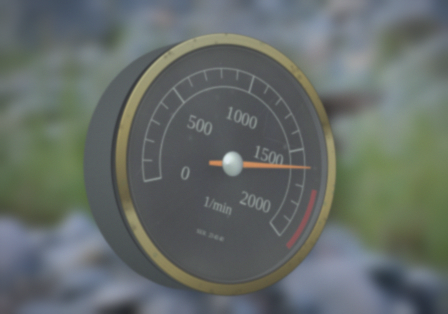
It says 1600 rpm
